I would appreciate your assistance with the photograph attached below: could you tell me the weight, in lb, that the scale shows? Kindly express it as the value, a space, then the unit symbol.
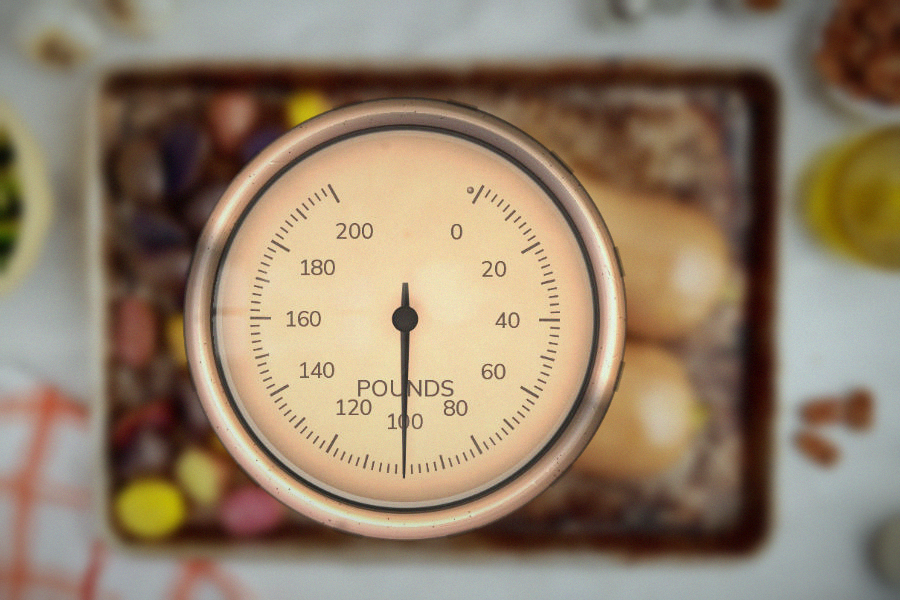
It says 100 lb
